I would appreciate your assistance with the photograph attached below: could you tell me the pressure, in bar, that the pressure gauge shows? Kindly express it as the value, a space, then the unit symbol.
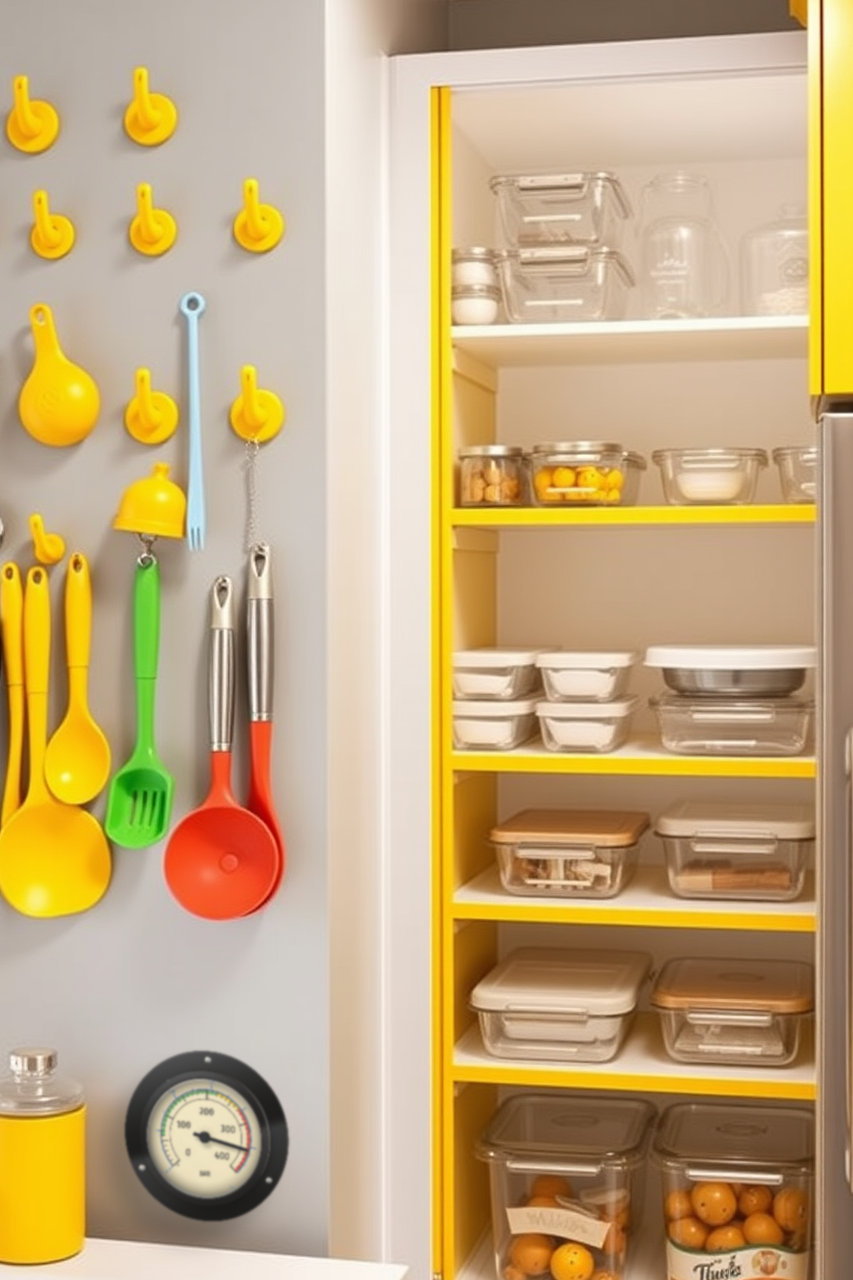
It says 350 bar
